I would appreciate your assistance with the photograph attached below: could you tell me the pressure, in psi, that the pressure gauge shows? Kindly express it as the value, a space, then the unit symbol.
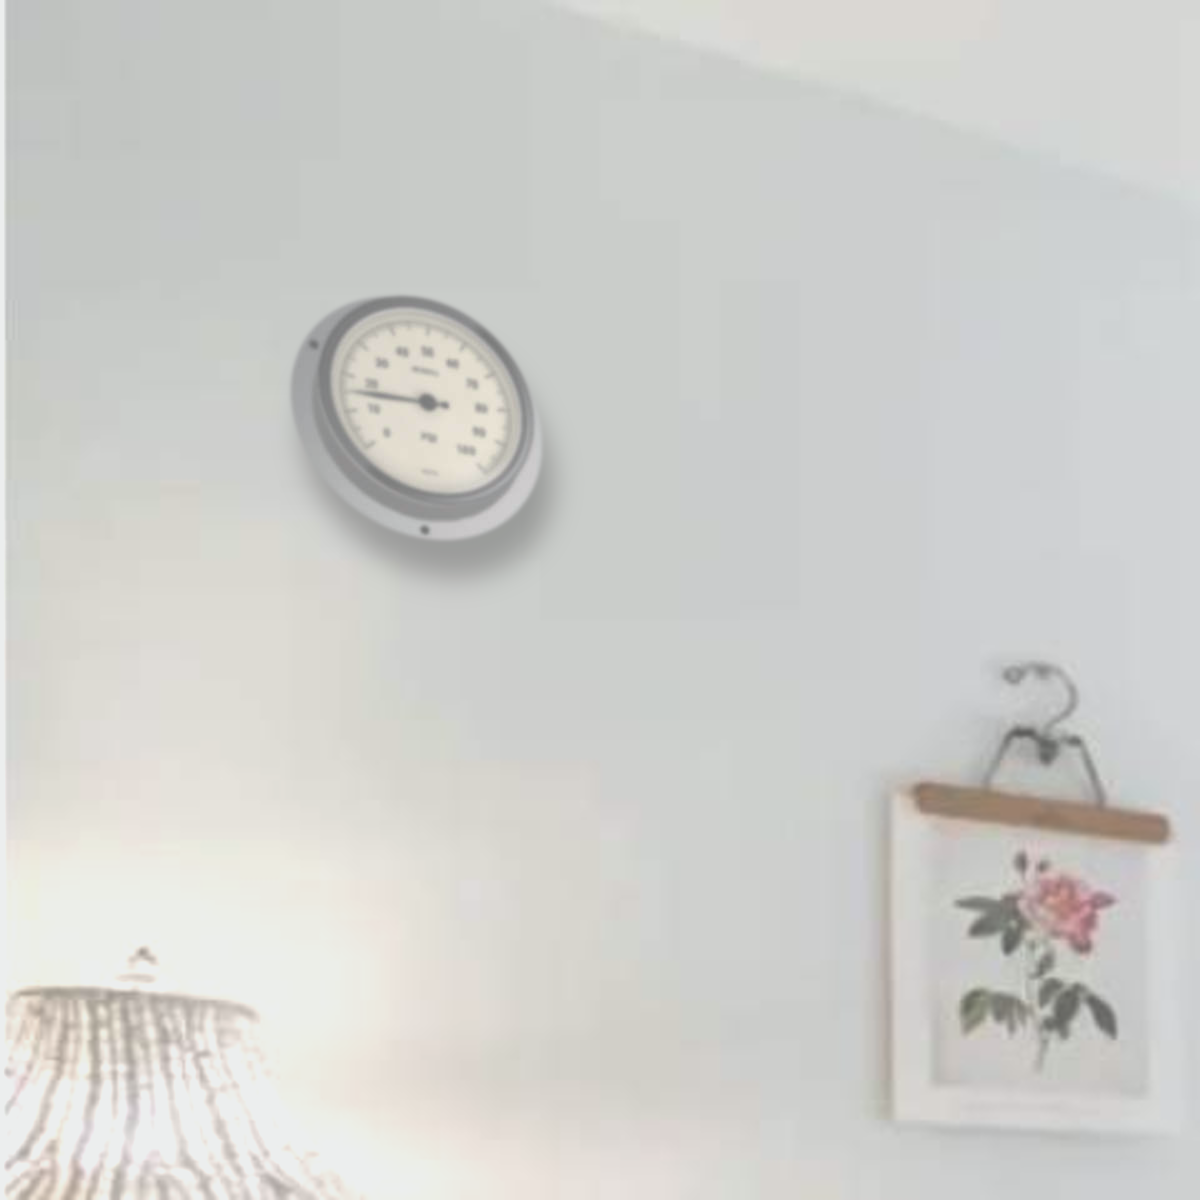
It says 15 psi
